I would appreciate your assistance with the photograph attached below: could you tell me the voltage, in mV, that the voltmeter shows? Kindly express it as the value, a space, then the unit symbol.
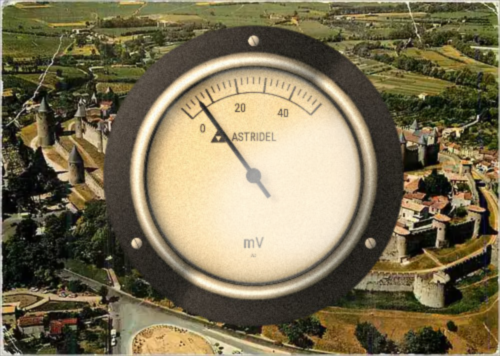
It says 6 mV
